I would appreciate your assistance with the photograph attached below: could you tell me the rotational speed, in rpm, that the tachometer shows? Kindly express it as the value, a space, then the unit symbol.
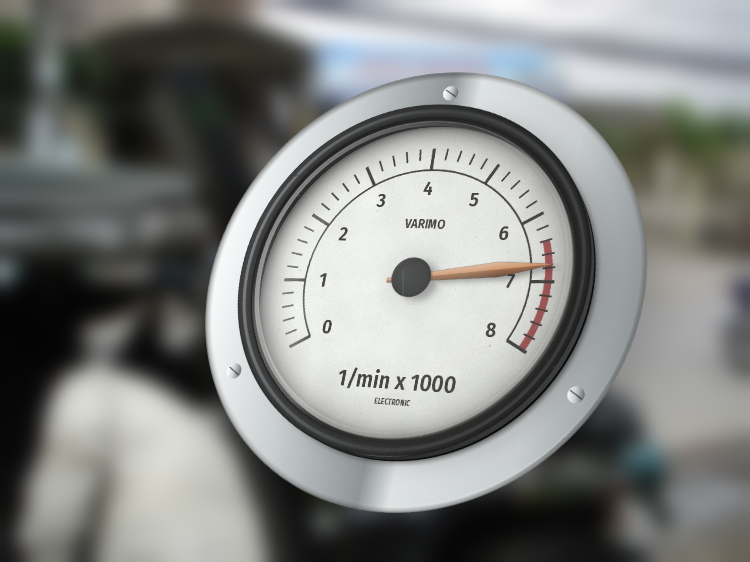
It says 6800 rpm
